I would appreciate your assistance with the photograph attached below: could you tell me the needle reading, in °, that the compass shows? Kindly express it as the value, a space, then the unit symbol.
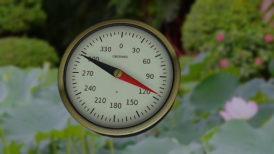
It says 115 °
